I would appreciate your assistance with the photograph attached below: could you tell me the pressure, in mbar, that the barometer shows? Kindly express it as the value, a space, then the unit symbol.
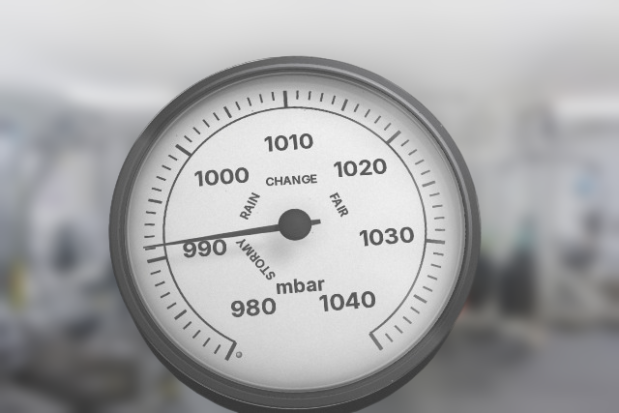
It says 991 mbar
